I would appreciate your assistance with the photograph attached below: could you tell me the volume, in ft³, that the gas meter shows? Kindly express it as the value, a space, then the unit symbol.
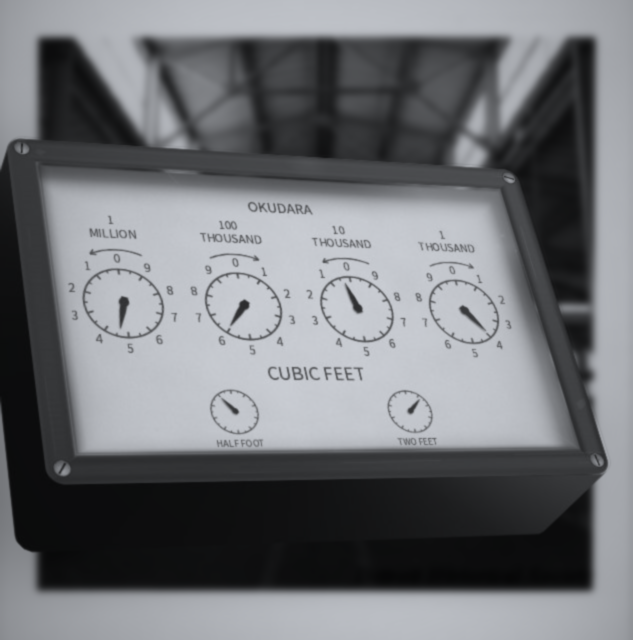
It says 460400 ft³
